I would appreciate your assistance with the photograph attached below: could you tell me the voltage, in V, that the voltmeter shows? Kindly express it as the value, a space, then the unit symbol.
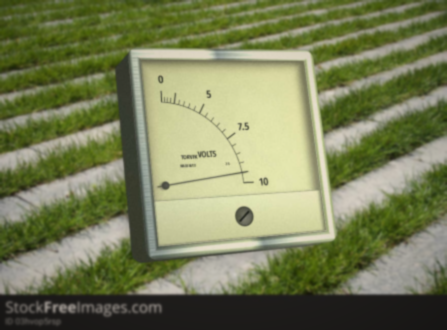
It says 9.5 V
